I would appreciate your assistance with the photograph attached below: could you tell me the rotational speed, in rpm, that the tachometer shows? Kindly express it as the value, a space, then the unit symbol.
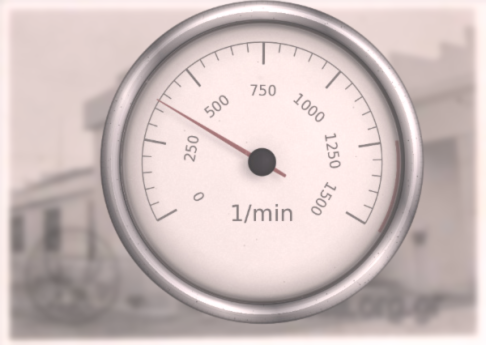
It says 375 rpm
